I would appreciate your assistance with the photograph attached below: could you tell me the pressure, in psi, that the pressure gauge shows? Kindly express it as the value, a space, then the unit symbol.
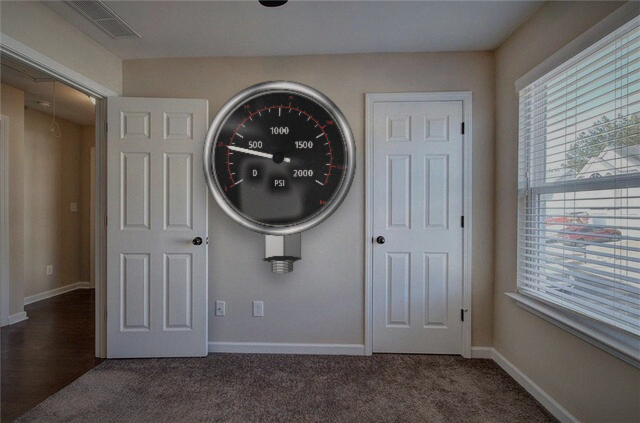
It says 350 psi
